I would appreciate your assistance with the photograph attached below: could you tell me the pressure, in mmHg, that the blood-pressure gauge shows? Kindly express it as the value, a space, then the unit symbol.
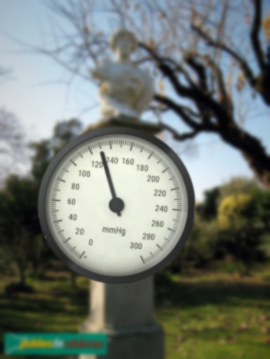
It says 130 mmHg
